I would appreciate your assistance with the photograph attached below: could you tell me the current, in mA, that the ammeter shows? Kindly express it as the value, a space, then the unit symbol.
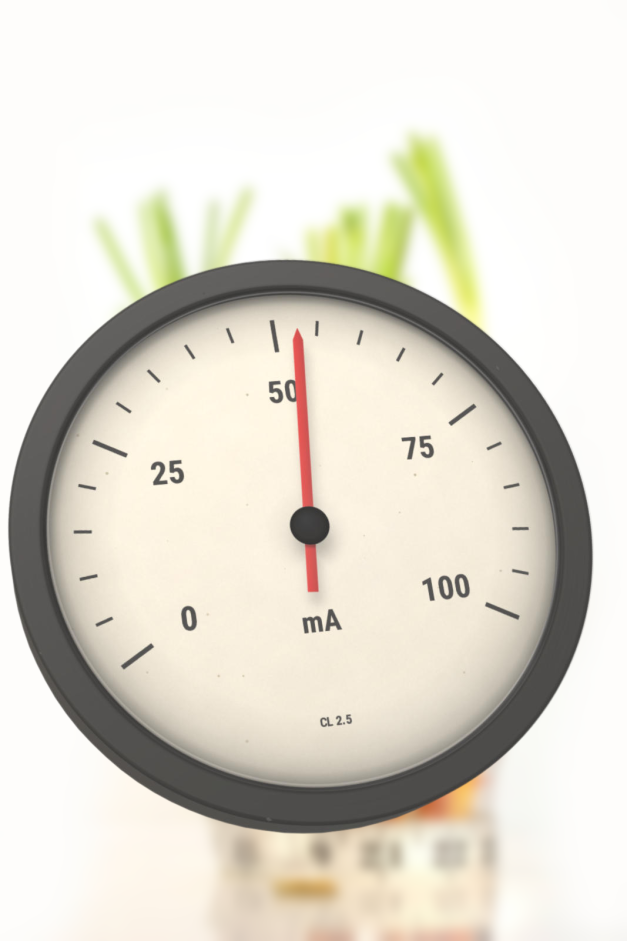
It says 52.5 mA
